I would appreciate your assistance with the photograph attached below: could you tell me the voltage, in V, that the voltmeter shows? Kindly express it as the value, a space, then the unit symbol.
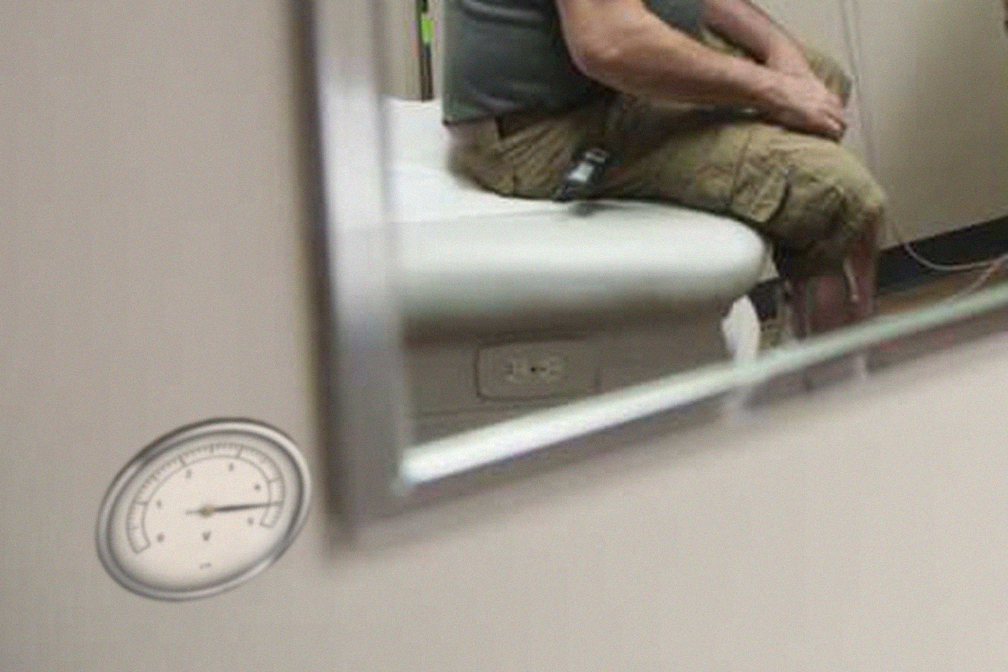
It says 4.5 V
